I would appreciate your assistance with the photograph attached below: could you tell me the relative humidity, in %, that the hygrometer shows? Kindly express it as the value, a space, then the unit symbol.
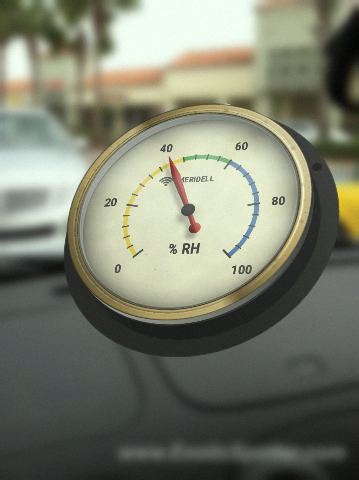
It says 40 %
